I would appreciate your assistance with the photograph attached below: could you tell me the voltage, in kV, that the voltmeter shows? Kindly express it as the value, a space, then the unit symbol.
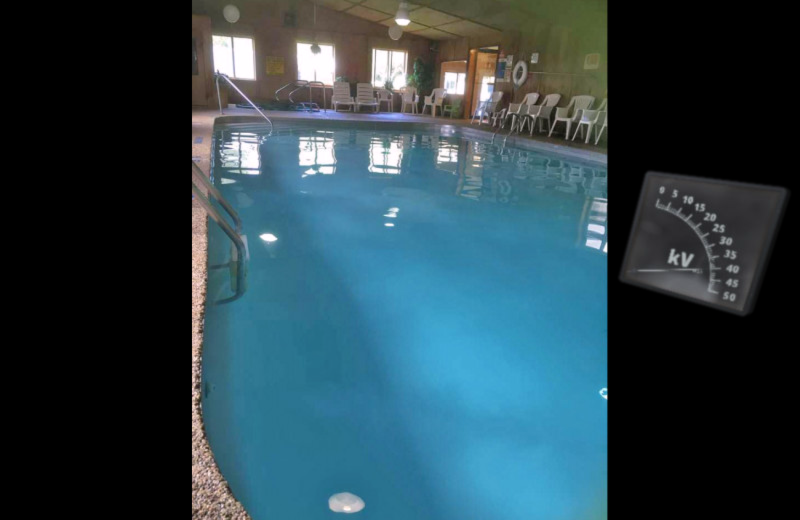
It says 40 kV
